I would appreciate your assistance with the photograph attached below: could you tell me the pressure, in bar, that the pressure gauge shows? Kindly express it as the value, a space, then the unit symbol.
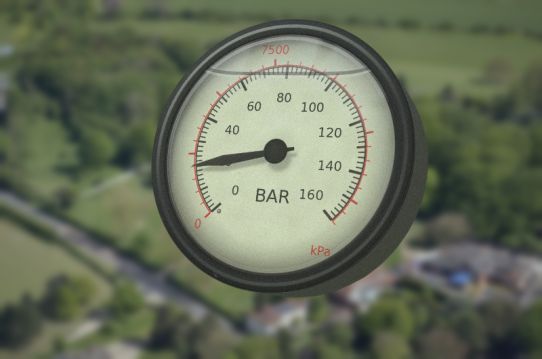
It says 20 bar
